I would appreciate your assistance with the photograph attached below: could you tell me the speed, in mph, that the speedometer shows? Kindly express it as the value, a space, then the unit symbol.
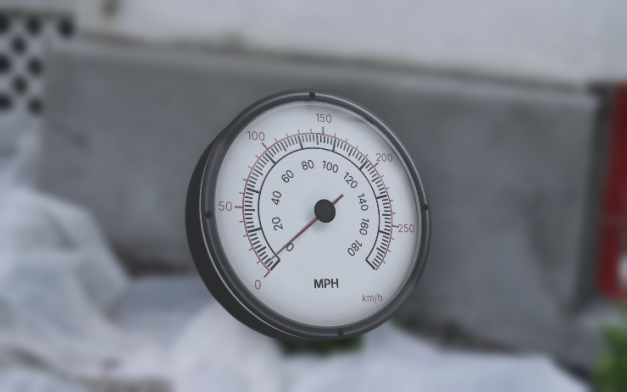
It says 4 mph
